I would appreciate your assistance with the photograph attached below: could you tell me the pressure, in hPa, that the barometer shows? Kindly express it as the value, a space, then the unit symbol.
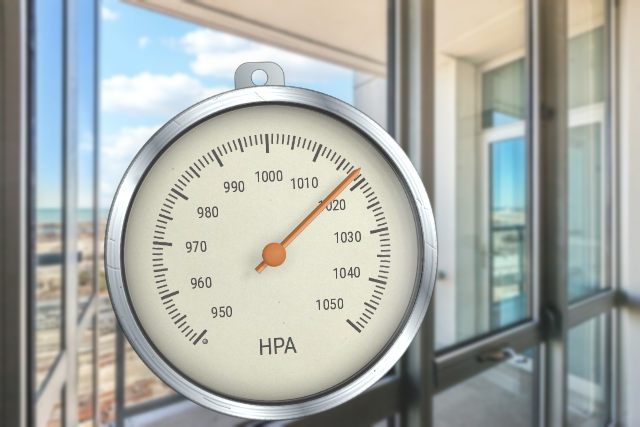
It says 1018 hPa
